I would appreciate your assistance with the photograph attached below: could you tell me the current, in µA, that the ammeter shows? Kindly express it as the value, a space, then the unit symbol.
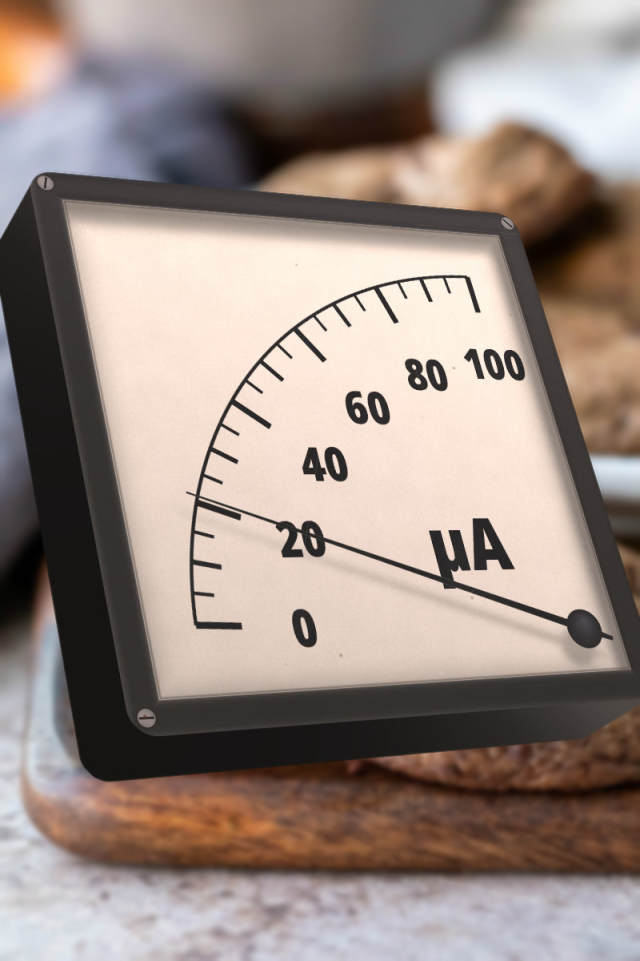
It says 20 µA
